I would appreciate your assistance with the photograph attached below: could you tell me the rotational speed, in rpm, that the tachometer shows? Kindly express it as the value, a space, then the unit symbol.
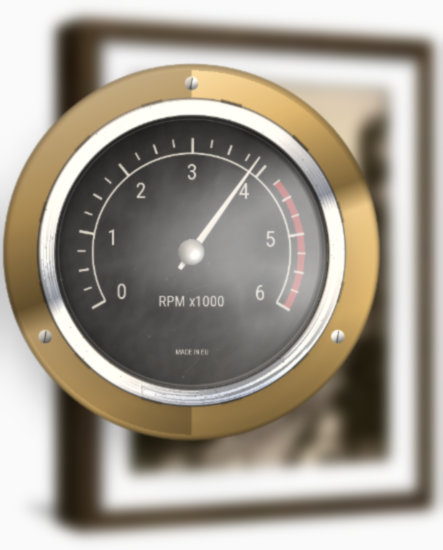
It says 3875 rpm
